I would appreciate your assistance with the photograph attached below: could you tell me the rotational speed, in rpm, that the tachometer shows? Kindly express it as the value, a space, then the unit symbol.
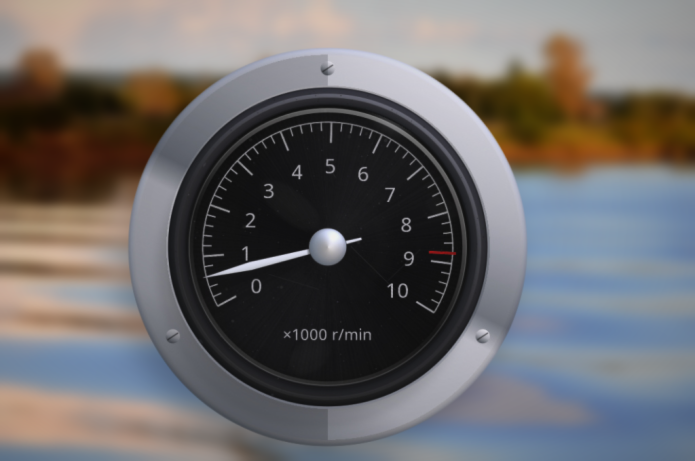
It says 600 rpm
